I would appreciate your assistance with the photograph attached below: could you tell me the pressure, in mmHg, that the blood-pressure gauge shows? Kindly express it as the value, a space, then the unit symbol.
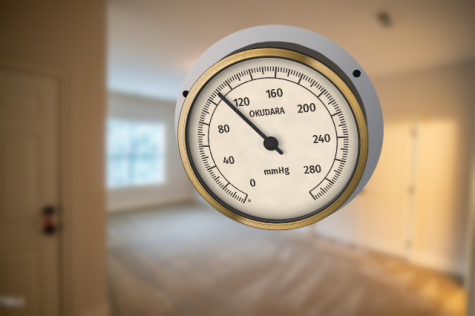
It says 110 mmHg
